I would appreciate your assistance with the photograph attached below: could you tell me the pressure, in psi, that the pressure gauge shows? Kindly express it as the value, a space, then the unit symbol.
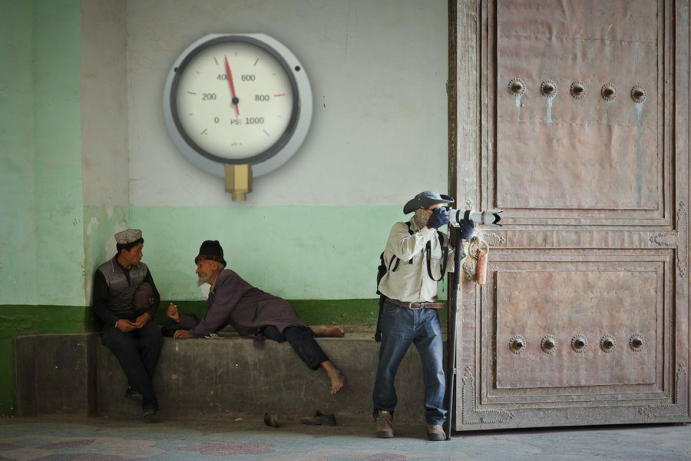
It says 450 psi
